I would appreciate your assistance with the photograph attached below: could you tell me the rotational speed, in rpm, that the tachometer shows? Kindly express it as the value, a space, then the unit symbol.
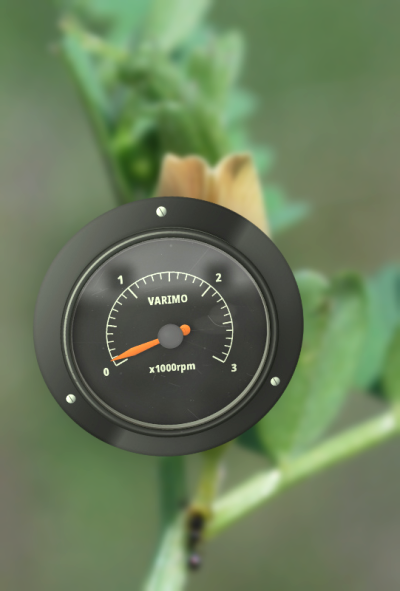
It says 100 rpm
